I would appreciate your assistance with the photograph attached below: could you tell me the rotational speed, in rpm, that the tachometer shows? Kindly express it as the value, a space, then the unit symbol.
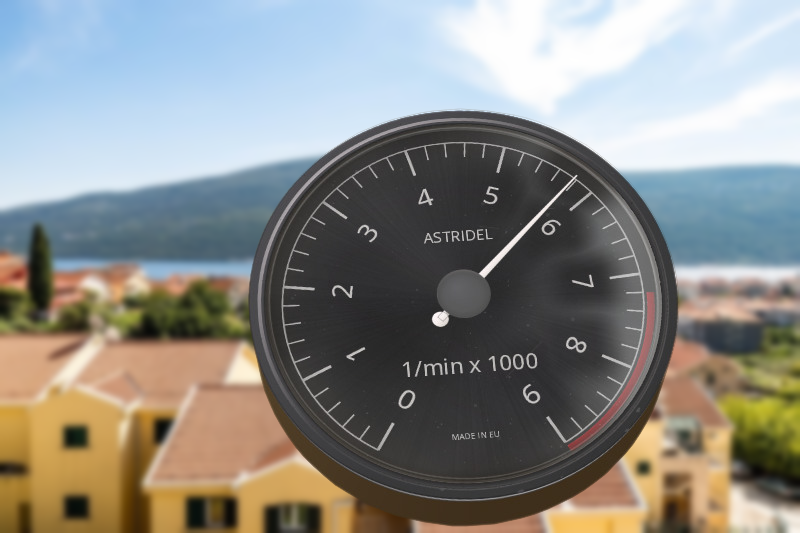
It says 5800 rpm
